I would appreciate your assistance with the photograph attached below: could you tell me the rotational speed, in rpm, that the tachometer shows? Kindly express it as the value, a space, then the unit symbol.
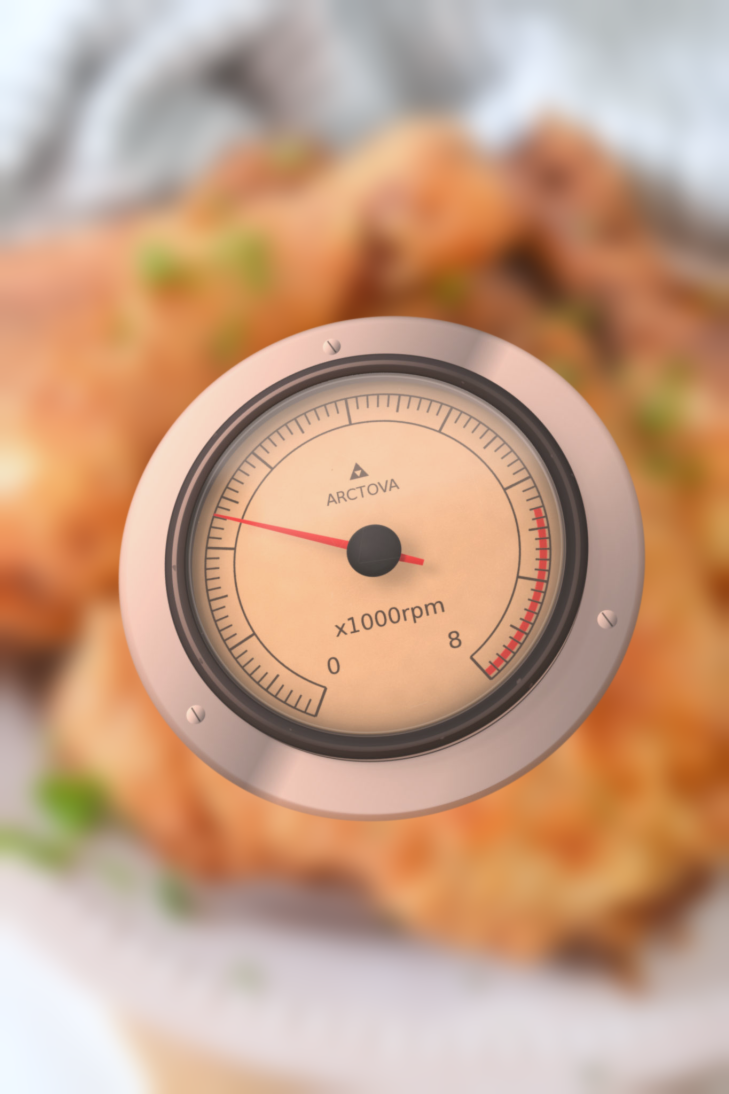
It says 2300 rpm
